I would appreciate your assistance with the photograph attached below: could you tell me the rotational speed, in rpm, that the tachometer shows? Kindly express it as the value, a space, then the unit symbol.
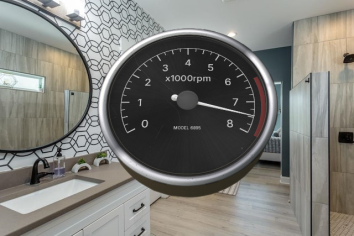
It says 7500 rpm
